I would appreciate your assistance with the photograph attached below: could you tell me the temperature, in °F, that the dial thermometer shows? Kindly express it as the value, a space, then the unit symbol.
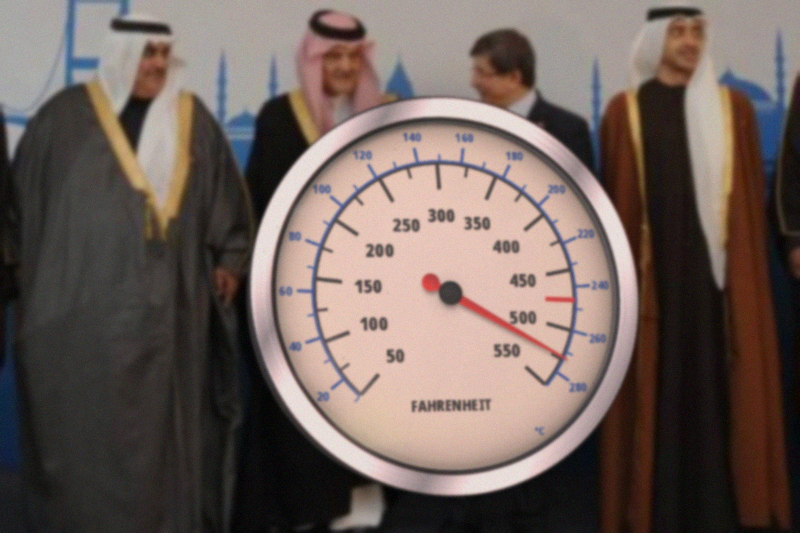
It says 525 °F
